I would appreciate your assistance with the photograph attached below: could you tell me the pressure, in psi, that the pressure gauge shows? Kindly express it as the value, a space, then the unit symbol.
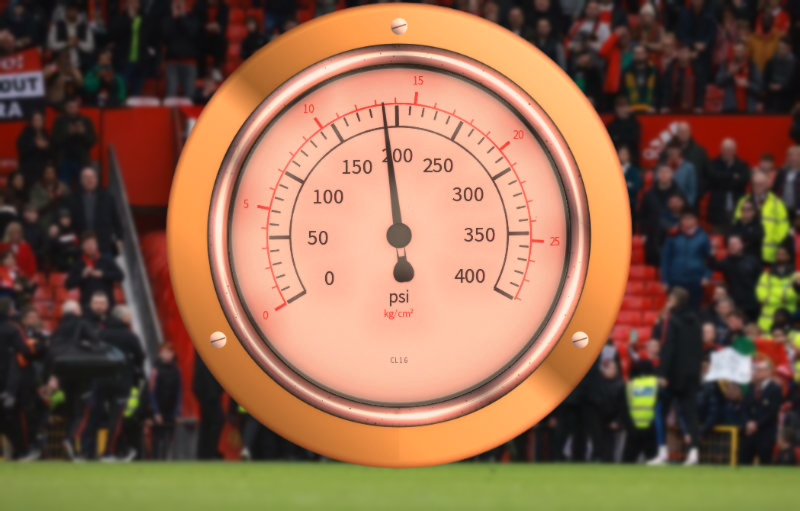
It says 190 psi
